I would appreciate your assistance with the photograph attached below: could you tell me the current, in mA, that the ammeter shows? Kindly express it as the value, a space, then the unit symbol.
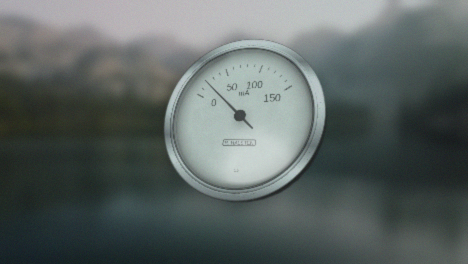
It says 20 mA
